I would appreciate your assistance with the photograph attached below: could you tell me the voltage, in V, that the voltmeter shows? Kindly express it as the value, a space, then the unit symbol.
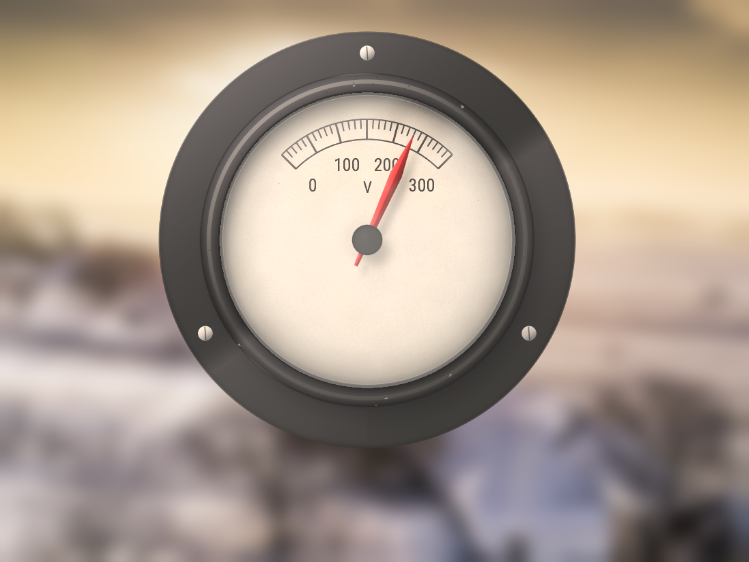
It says 230 V
